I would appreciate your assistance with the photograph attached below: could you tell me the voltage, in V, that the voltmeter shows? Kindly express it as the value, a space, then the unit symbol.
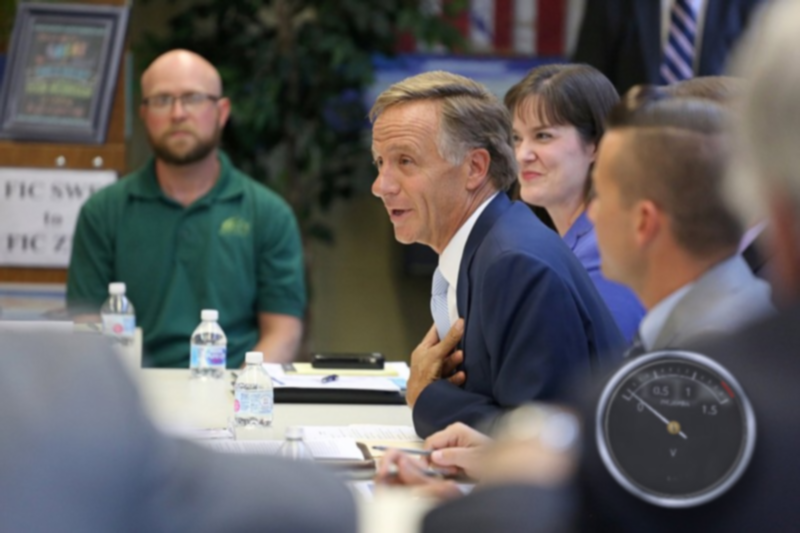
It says 0.1 V
